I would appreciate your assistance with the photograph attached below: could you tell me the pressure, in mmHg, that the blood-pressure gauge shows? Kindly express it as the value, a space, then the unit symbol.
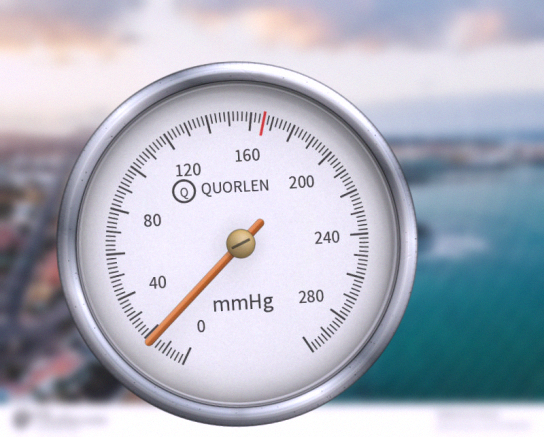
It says 18 mmHg
